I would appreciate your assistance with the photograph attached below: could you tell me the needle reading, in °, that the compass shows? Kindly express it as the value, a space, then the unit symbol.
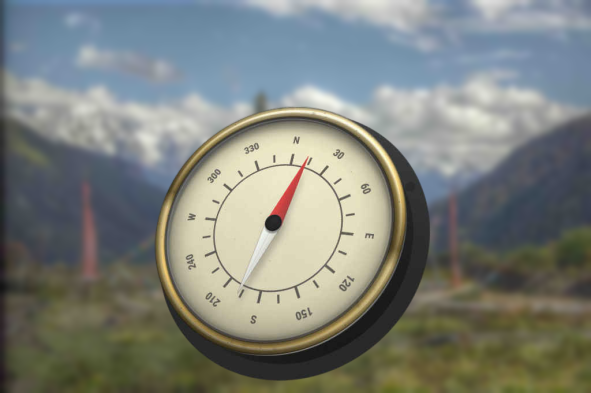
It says 15 °
